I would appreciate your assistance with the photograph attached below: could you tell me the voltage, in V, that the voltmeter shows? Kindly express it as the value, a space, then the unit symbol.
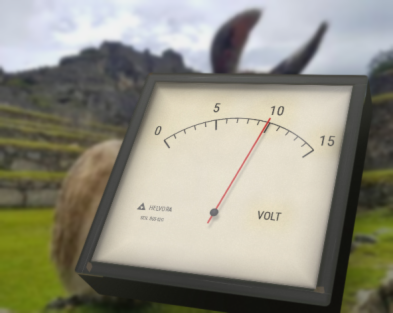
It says 10 V
